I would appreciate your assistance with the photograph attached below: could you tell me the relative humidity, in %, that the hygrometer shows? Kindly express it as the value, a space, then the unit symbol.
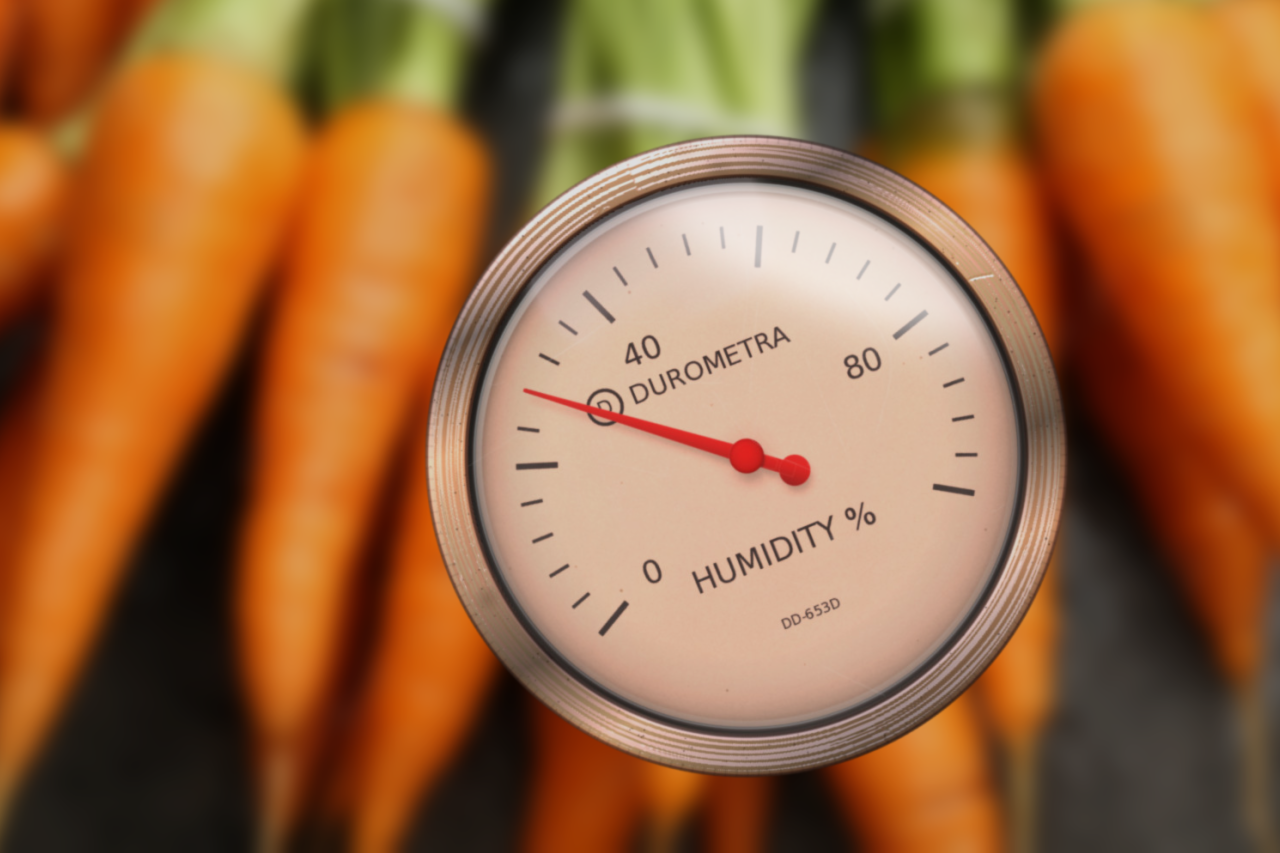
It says 28 %
